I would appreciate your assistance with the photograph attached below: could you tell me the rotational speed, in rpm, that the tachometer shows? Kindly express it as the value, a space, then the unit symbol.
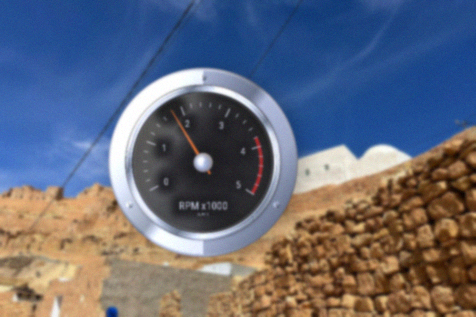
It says 1800 rpm
